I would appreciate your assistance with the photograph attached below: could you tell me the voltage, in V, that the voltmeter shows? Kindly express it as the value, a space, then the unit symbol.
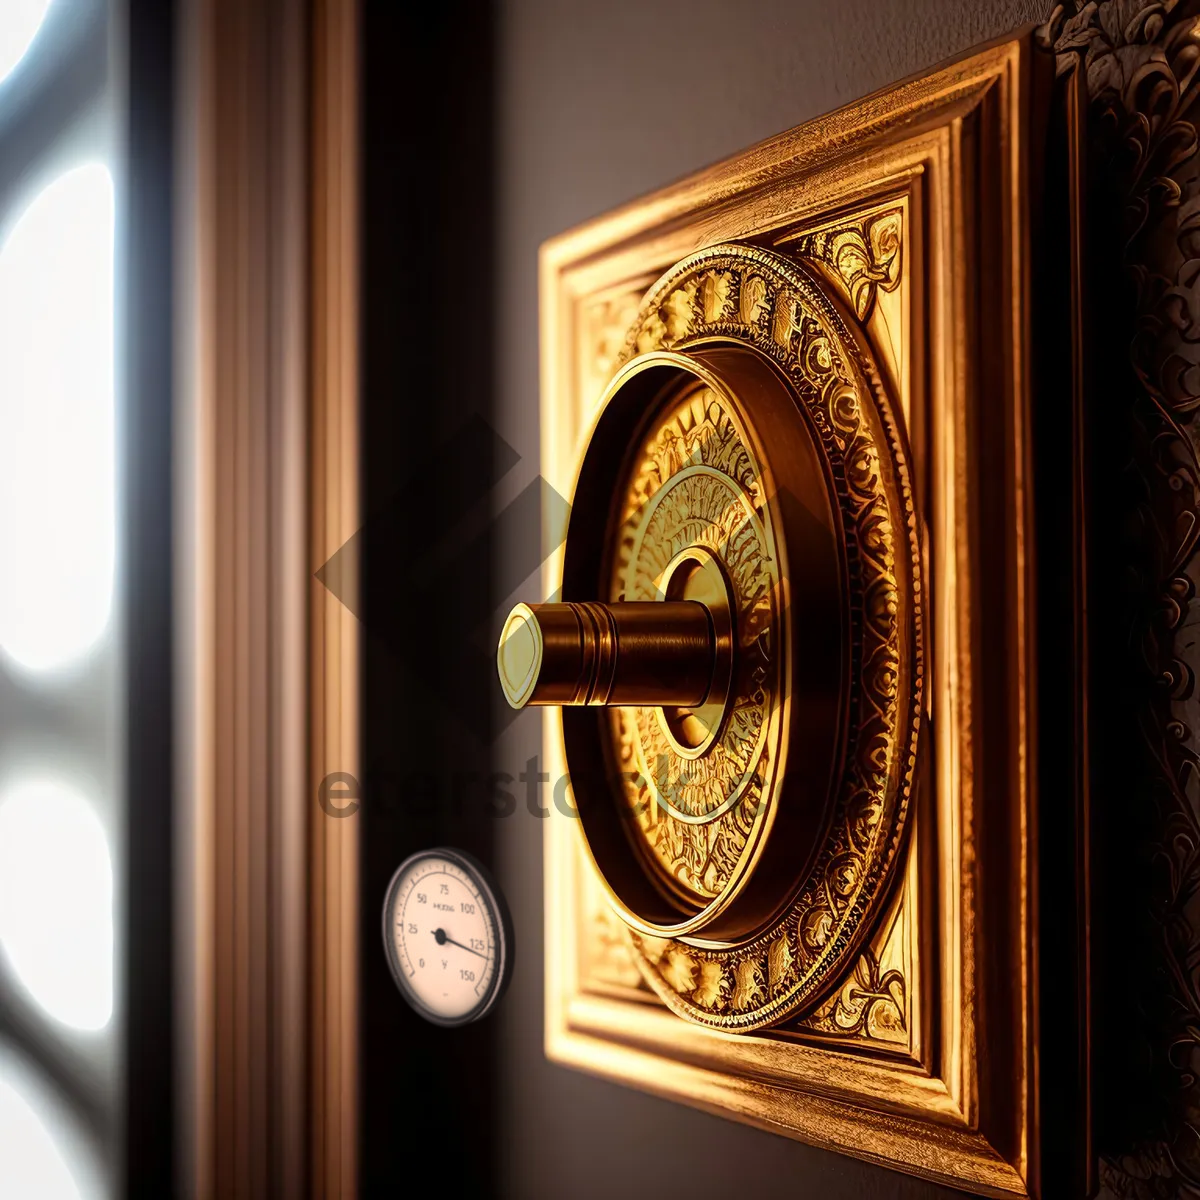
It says 130 V
